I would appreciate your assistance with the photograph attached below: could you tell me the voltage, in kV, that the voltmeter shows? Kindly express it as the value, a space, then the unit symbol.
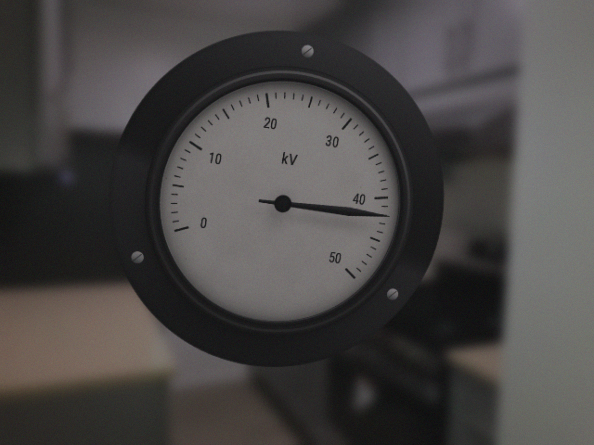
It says 42 kV
